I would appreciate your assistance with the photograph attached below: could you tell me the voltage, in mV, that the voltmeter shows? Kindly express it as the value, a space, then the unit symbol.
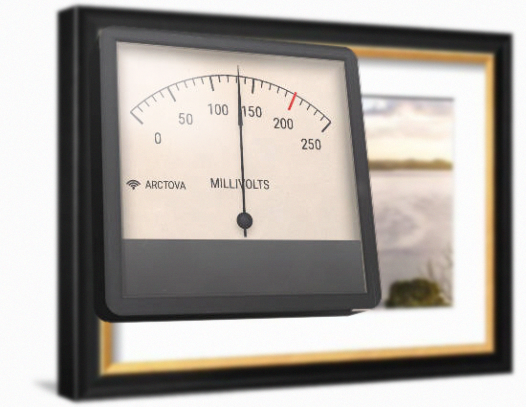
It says 130 mV
